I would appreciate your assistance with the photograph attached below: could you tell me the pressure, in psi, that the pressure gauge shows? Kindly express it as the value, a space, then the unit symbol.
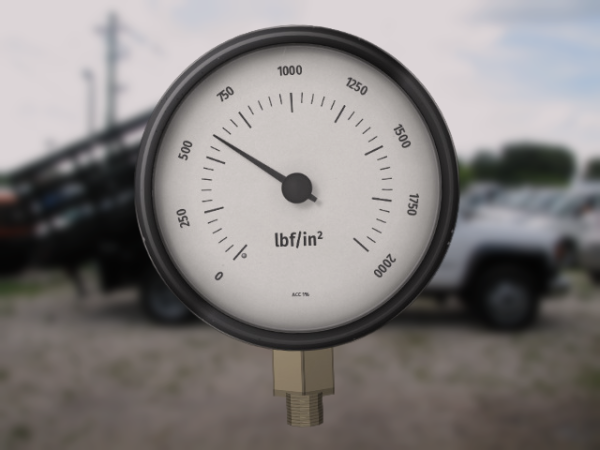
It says 600 psi
